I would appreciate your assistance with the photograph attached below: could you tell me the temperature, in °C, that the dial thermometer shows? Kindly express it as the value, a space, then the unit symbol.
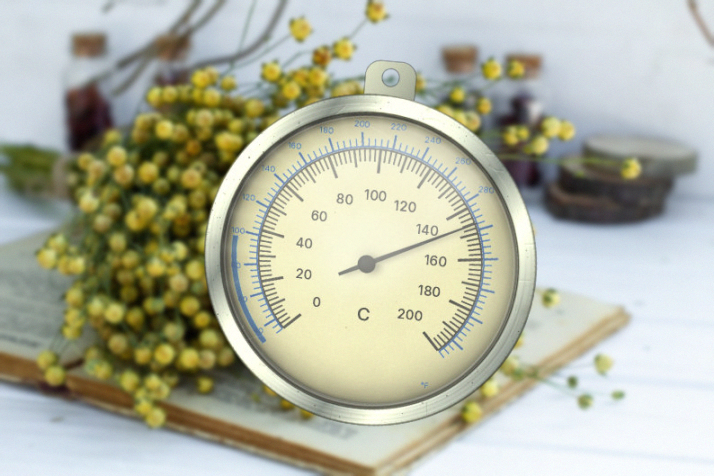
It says 146 °C
